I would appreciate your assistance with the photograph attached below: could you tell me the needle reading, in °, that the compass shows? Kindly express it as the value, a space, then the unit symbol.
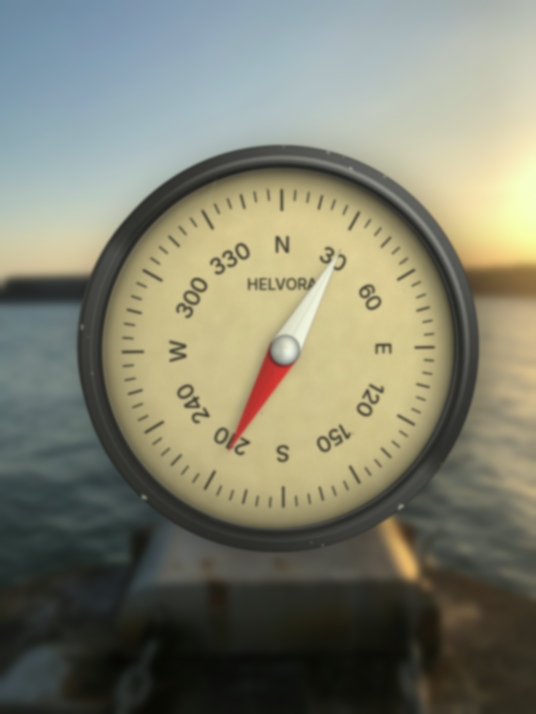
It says 210 °
